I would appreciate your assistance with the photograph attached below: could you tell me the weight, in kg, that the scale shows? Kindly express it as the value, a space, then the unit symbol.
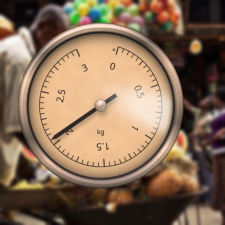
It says 2.05 kg
